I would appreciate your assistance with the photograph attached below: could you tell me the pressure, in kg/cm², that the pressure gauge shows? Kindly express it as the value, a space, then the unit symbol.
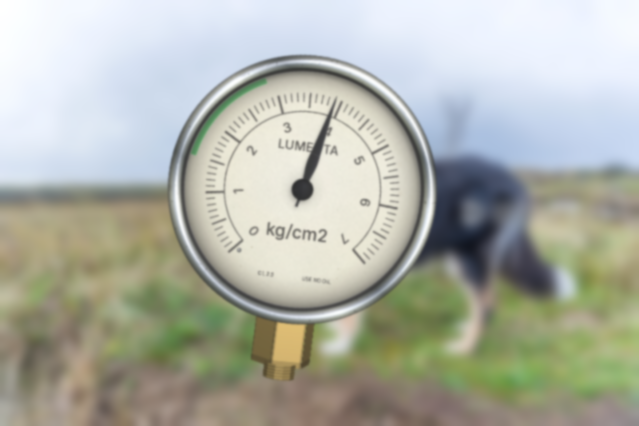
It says 3.9 kg/cm²
